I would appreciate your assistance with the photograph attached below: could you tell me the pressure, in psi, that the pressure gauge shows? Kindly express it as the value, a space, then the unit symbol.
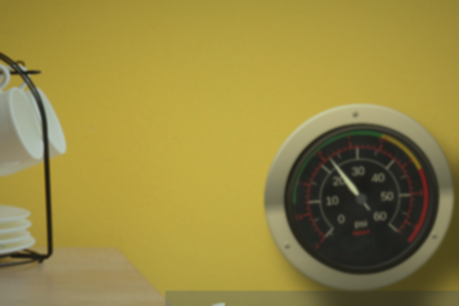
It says 22.5 psi
